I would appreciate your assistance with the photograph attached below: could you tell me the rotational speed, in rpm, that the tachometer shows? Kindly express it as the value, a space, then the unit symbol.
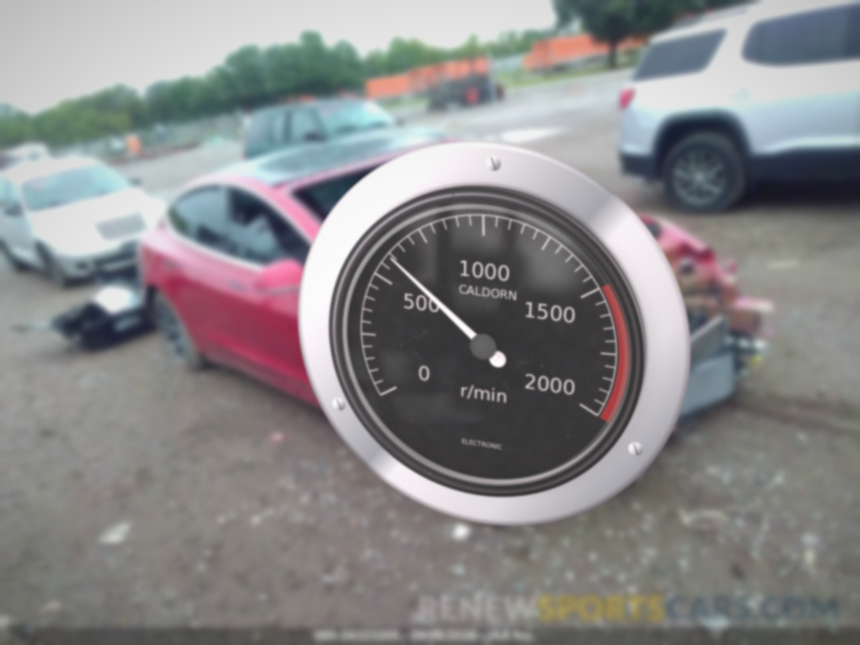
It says 600 rpm
